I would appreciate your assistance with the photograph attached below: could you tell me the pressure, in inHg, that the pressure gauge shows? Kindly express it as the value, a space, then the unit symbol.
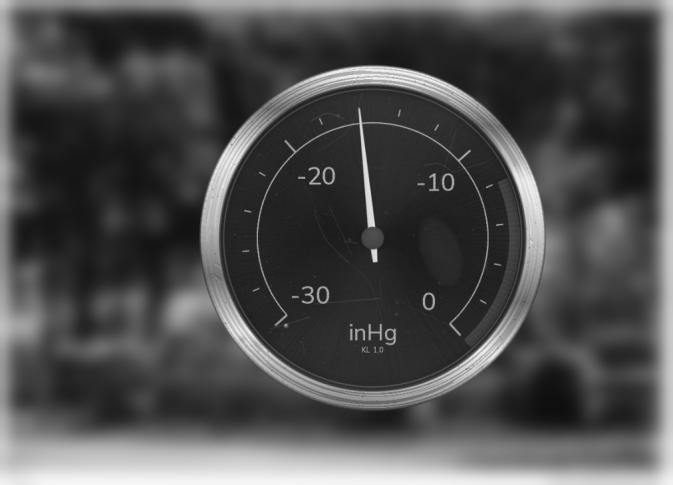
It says -16 inHg
